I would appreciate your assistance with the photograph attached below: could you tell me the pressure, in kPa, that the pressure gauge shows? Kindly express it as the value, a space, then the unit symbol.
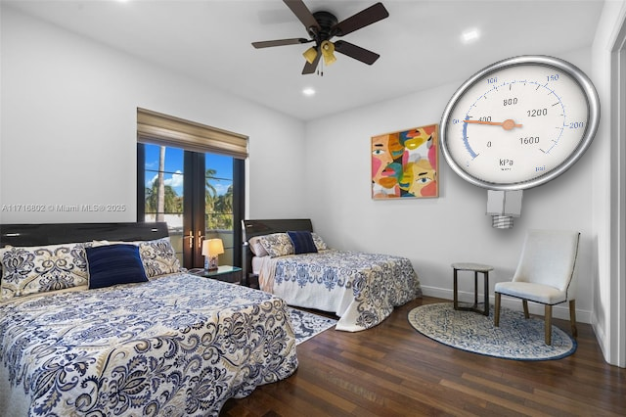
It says 350 kPa
